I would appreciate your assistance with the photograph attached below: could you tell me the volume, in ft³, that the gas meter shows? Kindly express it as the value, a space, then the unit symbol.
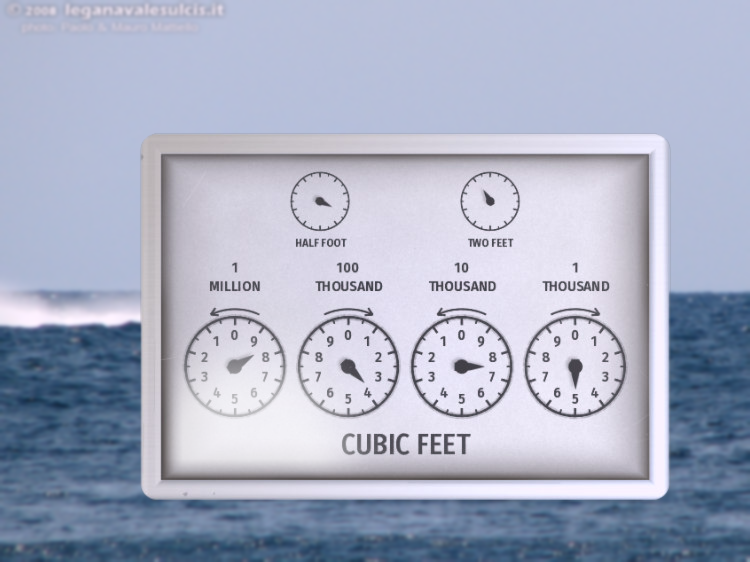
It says 837500 ft³
